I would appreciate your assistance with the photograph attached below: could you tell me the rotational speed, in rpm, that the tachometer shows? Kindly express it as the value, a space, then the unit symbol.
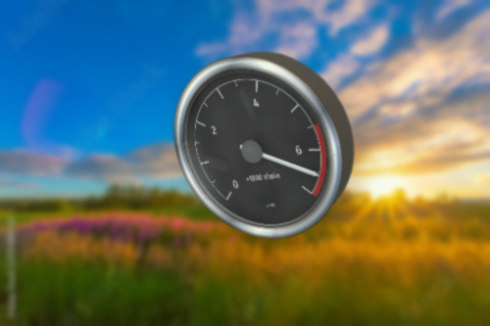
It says 6500 rpm
